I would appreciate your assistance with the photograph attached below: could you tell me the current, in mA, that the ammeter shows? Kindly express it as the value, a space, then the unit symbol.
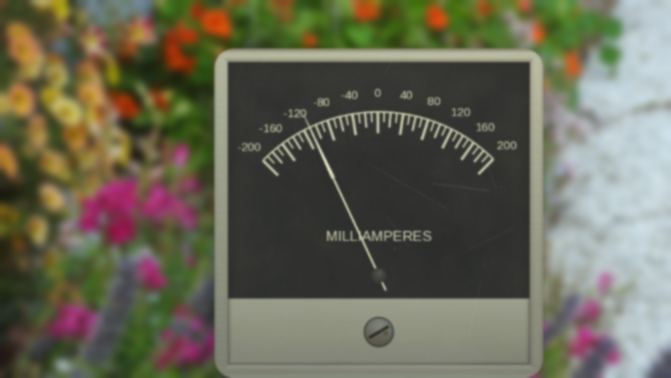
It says -110 mA
